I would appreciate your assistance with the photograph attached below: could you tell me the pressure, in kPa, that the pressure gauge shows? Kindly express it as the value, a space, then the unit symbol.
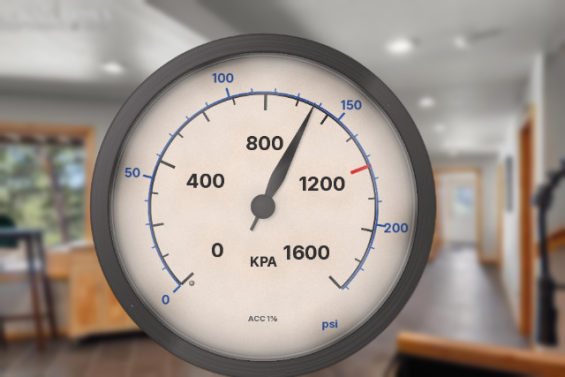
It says 950 kPa
